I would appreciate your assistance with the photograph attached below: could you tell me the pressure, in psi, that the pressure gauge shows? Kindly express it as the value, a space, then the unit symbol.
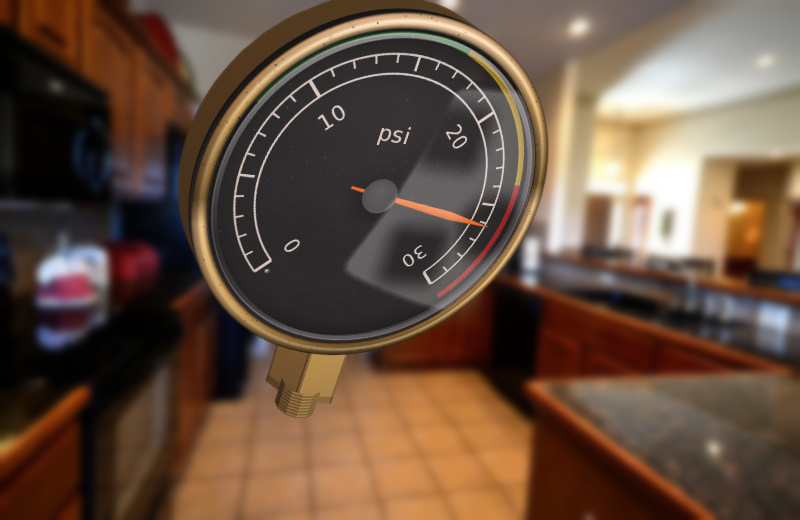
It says 26 psi
